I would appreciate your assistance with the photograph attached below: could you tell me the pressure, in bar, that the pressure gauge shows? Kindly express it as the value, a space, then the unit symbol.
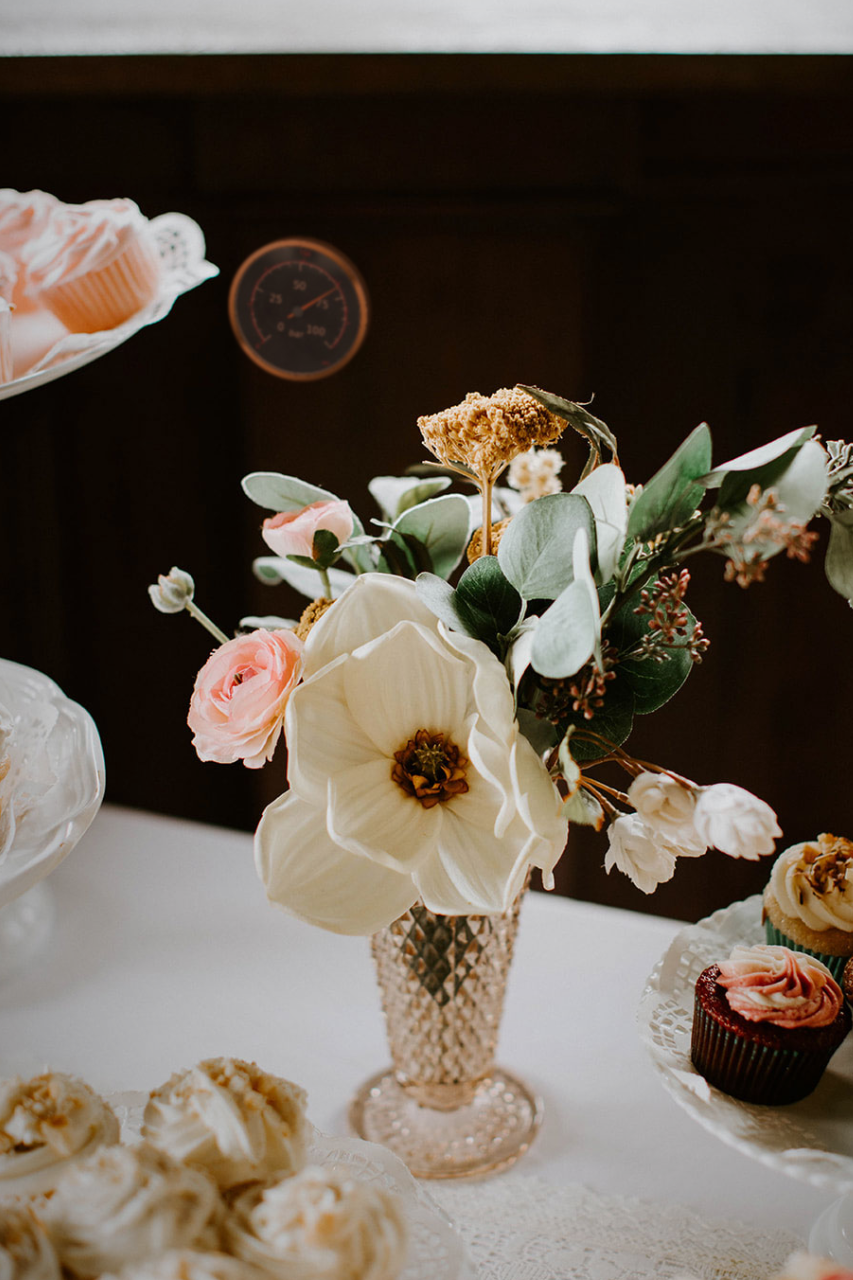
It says 70 bar
